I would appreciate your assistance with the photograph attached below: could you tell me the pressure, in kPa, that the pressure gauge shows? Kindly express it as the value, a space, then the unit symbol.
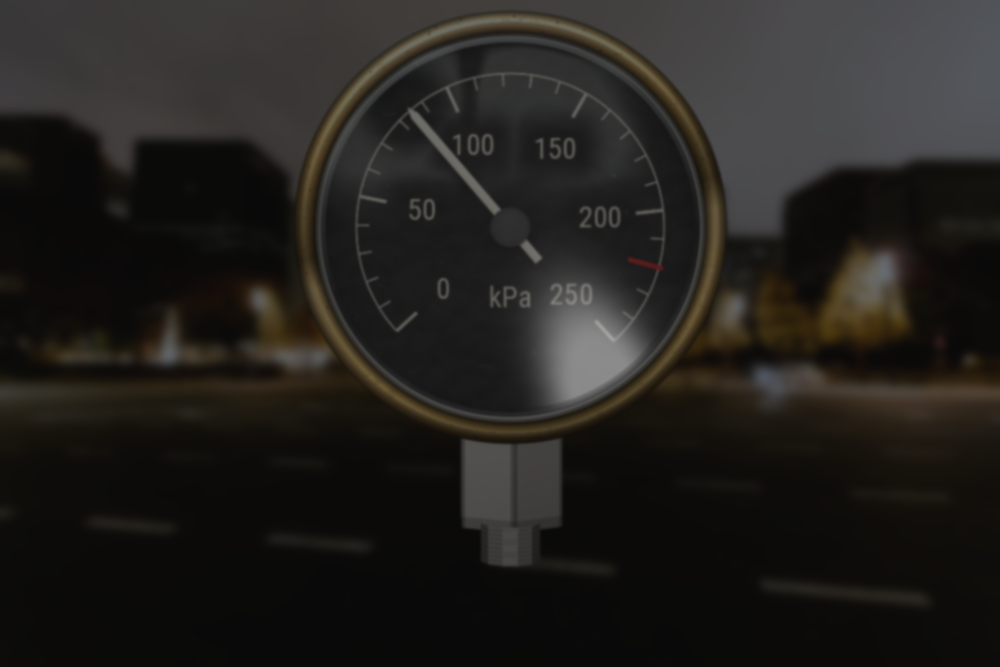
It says 85 kPa
